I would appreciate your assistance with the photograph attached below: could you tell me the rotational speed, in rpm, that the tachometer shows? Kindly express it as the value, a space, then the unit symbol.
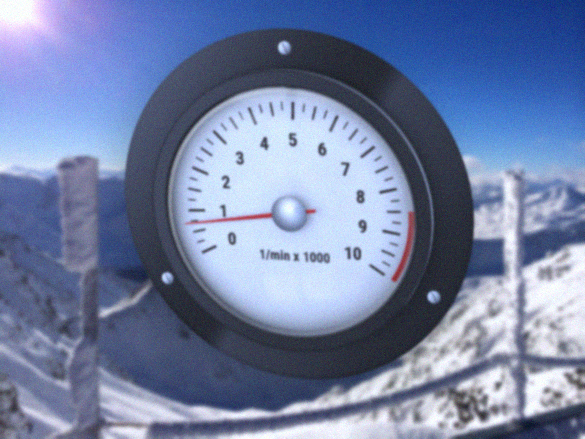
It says 750 rpm
